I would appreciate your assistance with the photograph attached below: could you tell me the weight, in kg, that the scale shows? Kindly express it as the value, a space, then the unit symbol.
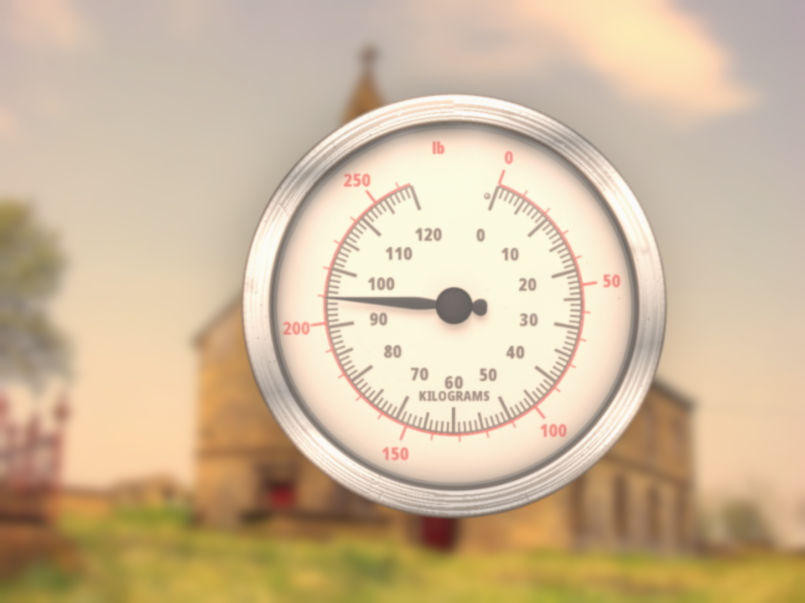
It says 95 kg
